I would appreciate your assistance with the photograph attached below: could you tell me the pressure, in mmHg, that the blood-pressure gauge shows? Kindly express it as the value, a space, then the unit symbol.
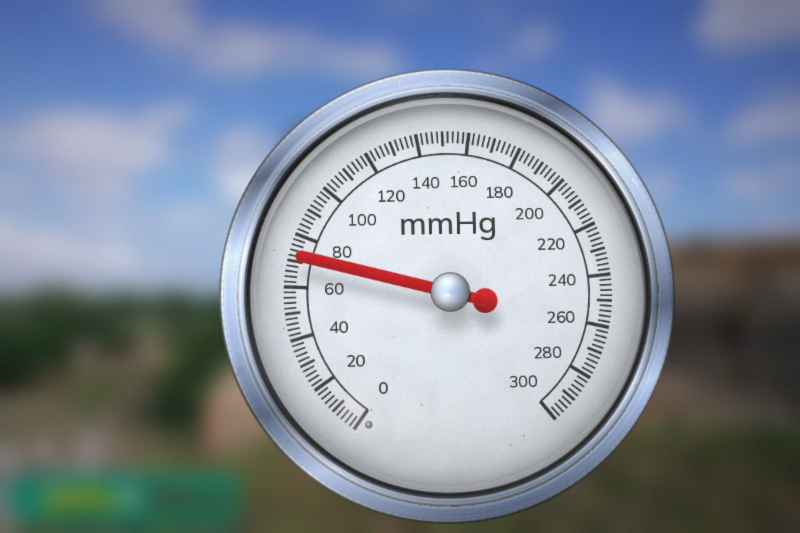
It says 72 mmHg
